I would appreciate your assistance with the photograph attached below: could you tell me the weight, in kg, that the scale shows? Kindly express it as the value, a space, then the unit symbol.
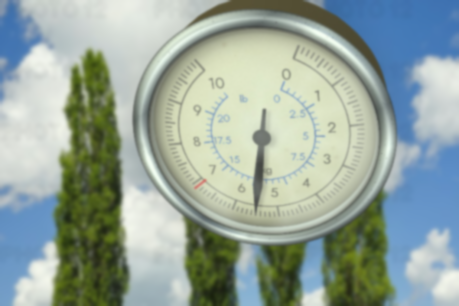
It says 5.5 kg
